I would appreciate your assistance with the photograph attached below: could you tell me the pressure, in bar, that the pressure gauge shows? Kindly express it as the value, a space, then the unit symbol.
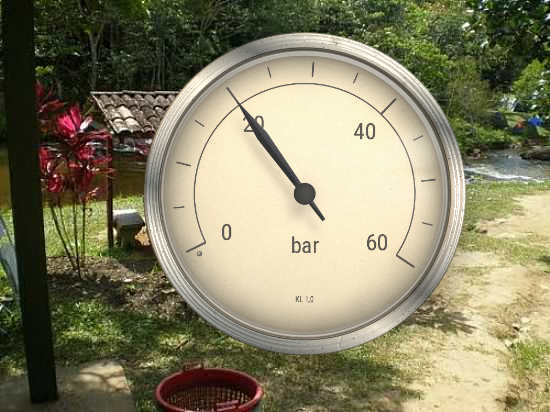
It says 20 bar
